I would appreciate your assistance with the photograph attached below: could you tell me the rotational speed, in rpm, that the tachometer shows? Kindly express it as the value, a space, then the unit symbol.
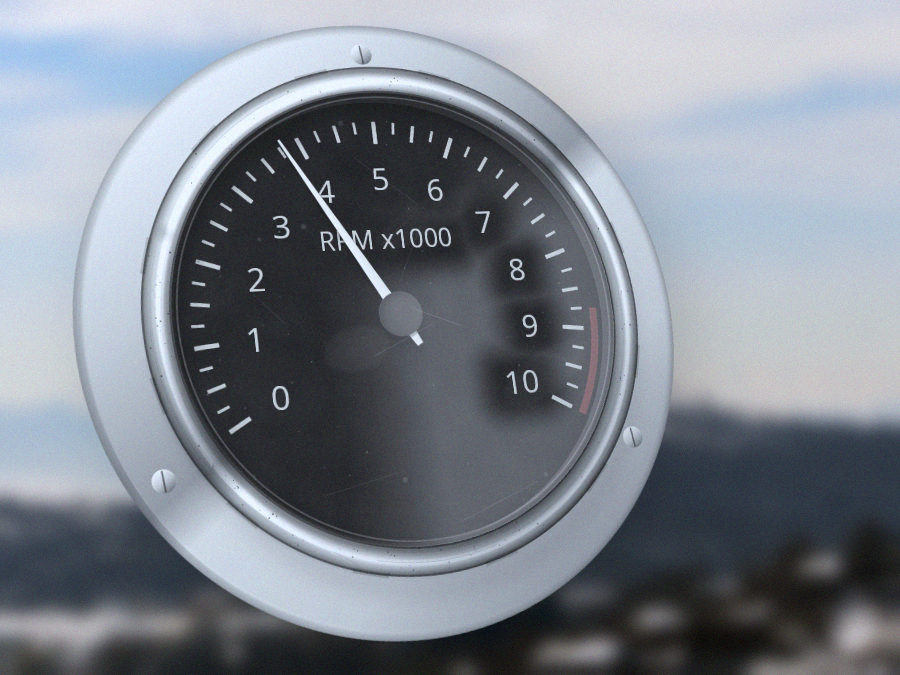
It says 3750 rpm
